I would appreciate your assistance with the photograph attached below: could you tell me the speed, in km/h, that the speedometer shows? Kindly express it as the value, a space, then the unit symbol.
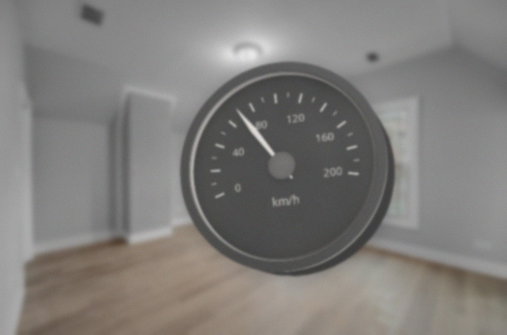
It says 70 km/h
